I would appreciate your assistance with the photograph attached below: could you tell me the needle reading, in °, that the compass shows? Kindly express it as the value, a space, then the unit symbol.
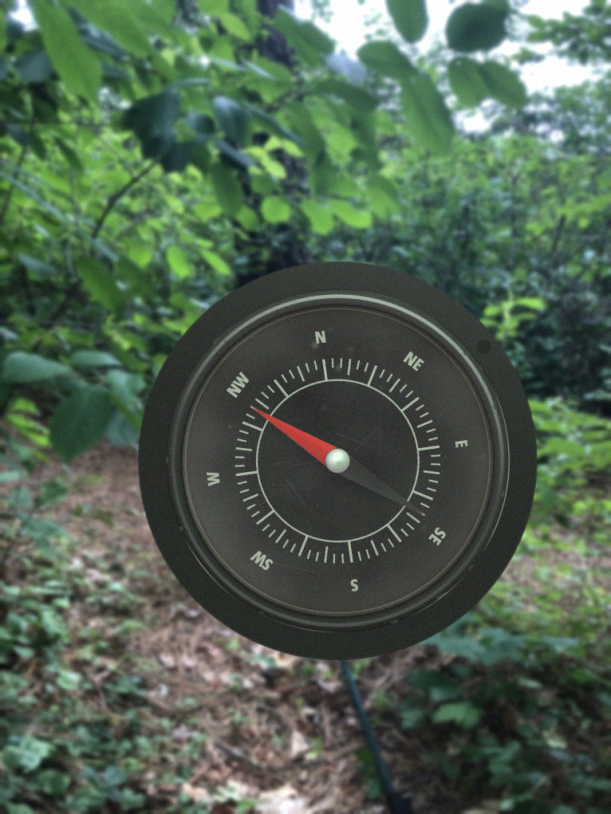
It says 310 °
